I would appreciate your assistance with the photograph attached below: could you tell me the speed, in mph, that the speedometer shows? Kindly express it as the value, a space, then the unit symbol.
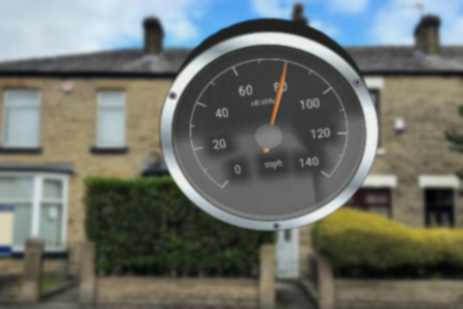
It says 80 mph
